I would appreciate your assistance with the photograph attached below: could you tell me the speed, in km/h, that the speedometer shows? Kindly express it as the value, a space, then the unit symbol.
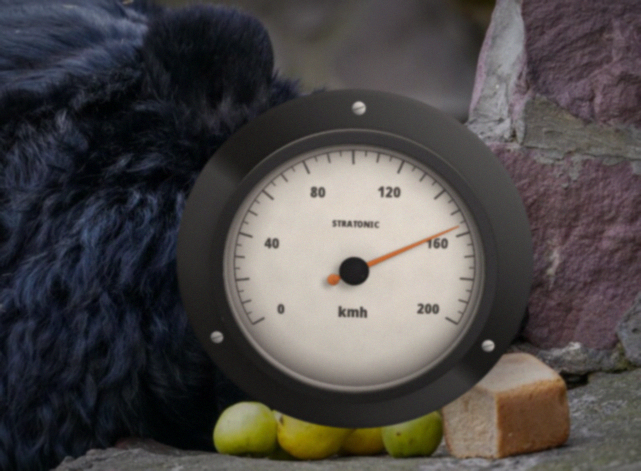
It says 155 km/h
